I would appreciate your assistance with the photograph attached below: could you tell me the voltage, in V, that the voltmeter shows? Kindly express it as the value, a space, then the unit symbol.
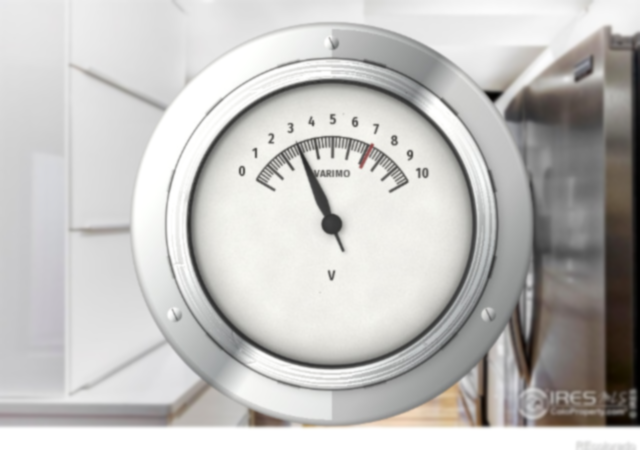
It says 3 V
